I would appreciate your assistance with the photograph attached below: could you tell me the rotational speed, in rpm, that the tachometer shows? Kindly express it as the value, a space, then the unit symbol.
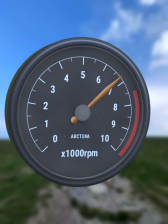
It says 6750 rpm
